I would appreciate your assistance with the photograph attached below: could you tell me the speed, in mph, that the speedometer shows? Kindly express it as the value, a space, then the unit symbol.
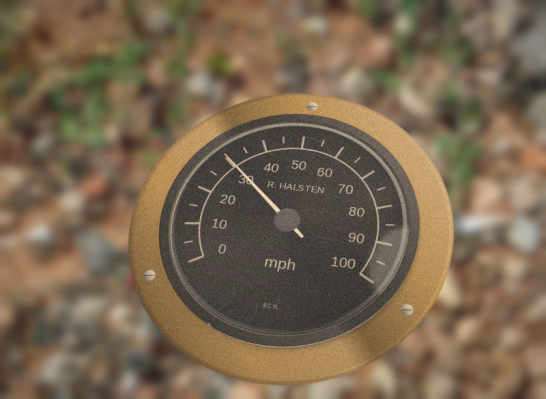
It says 30 mph
